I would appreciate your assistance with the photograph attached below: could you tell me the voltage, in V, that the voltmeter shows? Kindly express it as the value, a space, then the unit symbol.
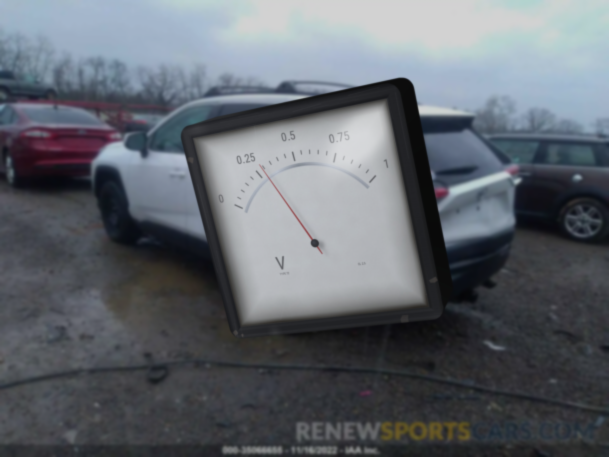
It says 0.3 V
